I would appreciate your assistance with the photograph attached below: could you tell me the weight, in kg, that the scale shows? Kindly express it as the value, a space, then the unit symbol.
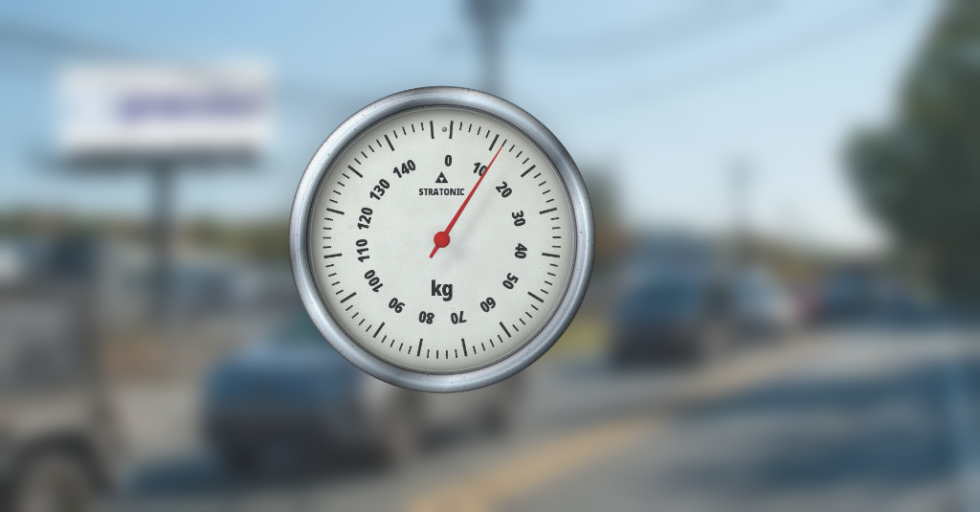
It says 12 kg
